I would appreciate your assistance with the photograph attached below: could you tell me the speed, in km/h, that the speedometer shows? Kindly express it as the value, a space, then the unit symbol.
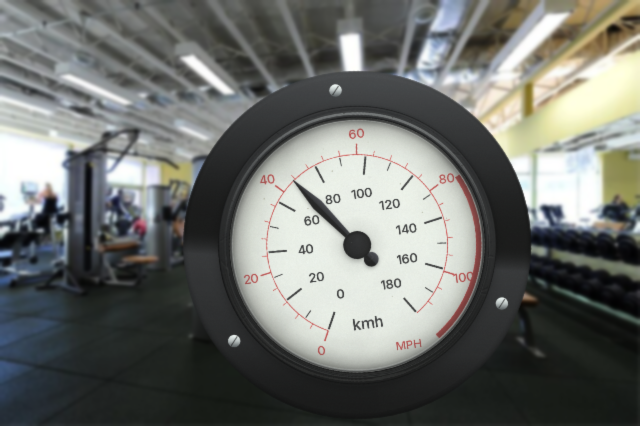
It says 70 km/h
